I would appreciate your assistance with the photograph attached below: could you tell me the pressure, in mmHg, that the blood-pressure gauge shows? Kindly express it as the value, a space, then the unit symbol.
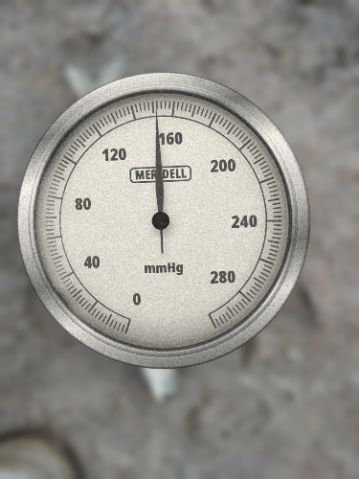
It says 152 mmHg
